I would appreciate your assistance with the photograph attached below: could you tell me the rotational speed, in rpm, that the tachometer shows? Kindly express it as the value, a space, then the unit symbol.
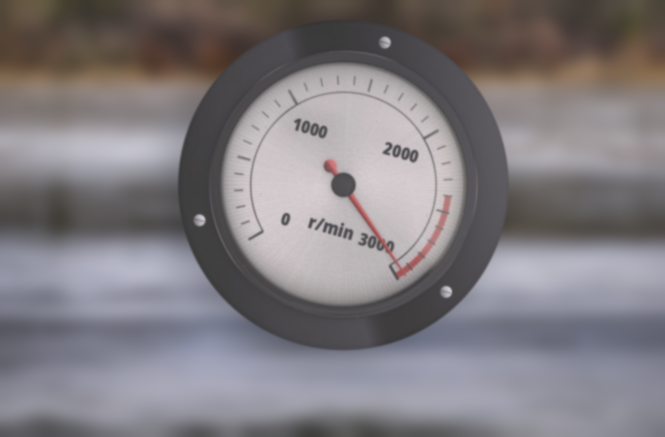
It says 2950 rpm
